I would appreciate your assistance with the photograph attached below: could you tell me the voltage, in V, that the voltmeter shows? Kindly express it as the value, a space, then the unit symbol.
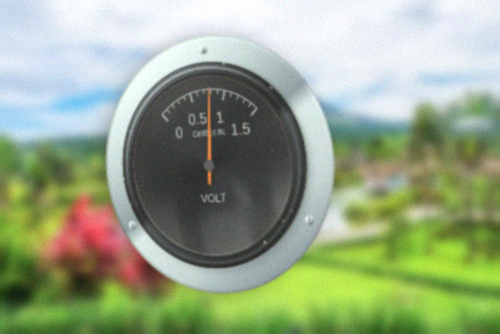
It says 0.8 V
